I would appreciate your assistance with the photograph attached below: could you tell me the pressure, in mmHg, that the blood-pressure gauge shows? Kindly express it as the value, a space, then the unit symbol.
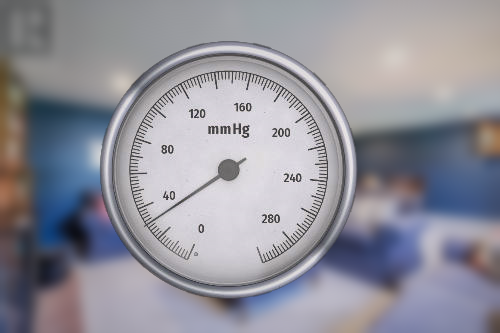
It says 30 mmHg
